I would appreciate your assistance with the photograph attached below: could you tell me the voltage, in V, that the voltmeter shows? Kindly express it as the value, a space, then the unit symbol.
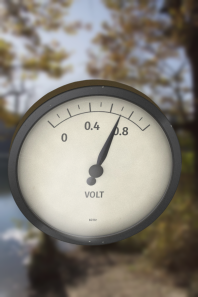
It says 0.7 V
